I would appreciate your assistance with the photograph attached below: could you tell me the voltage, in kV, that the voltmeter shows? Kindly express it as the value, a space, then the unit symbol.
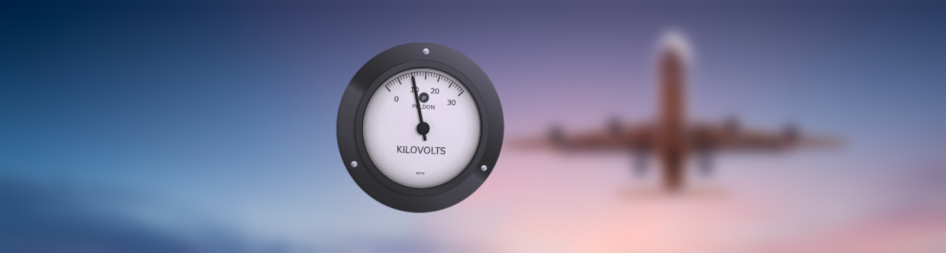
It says 10 kV
